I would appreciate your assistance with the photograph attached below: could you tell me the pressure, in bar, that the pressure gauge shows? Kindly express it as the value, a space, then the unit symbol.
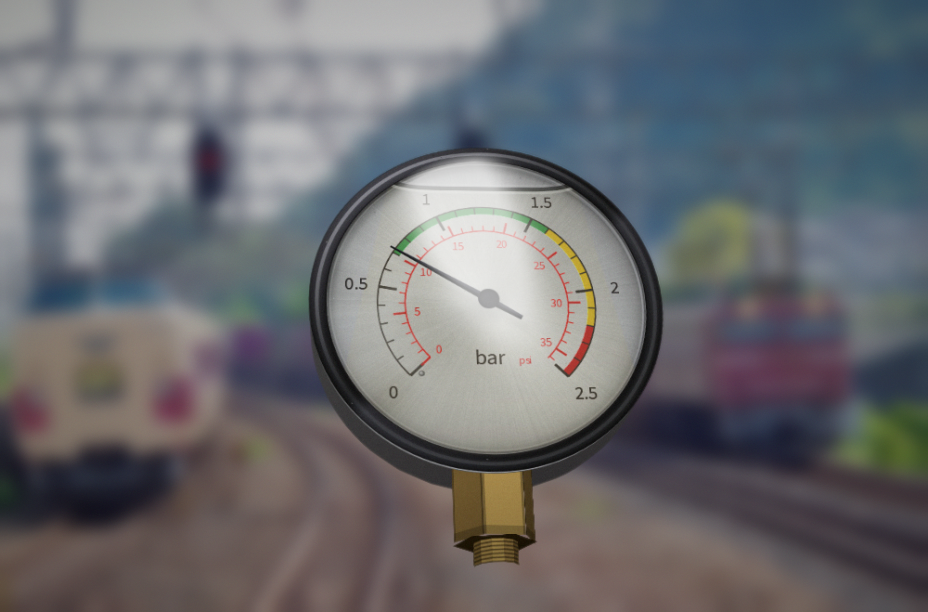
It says 0.7 bar
